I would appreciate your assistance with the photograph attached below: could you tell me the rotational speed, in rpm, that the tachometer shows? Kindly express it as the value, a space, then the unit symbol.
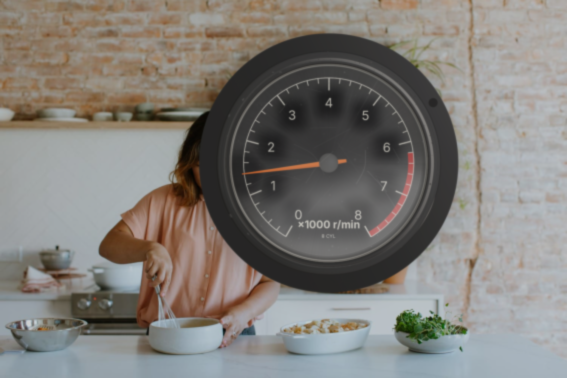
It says 1400 rpm
